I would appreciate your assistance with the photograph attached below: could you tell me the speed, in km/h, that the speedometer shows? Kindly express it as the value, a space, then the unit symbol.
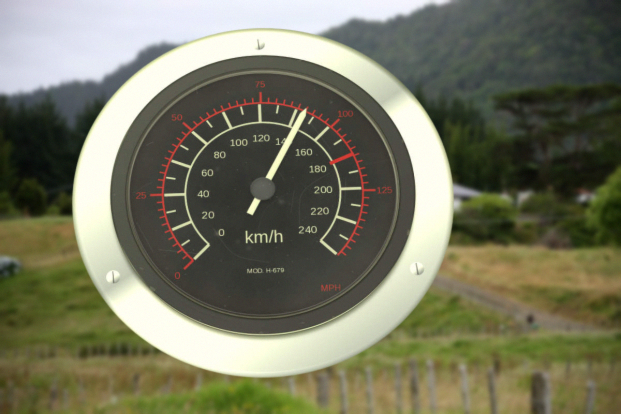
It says 145 km/h
